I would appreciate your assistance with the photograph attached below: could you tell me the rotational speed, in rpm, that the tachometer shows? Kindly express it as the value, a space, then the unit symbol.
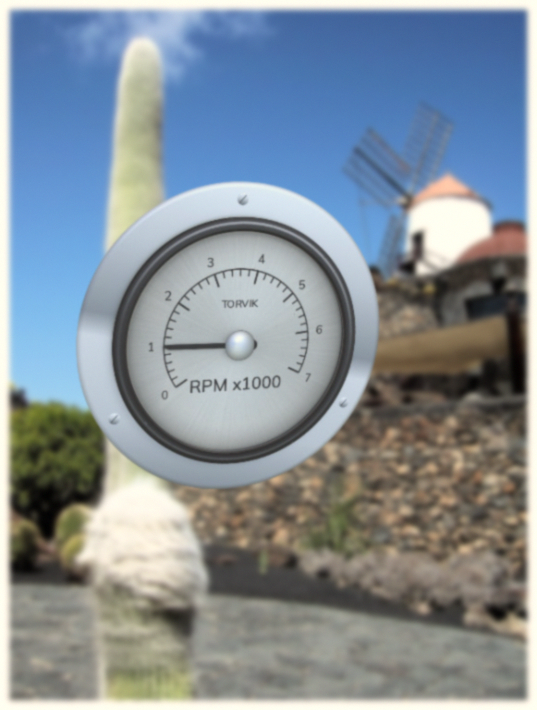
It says 1000 rpm
